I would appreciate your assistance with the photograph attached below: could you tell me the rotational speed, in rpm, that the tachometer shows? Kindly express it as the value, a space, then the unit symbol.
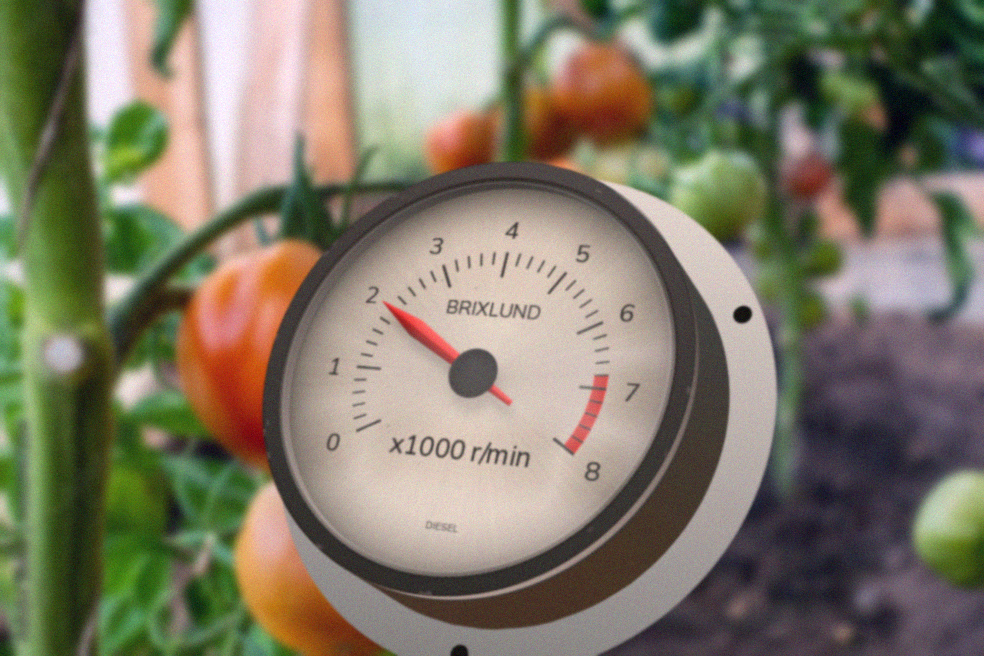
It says 2000 rpm
